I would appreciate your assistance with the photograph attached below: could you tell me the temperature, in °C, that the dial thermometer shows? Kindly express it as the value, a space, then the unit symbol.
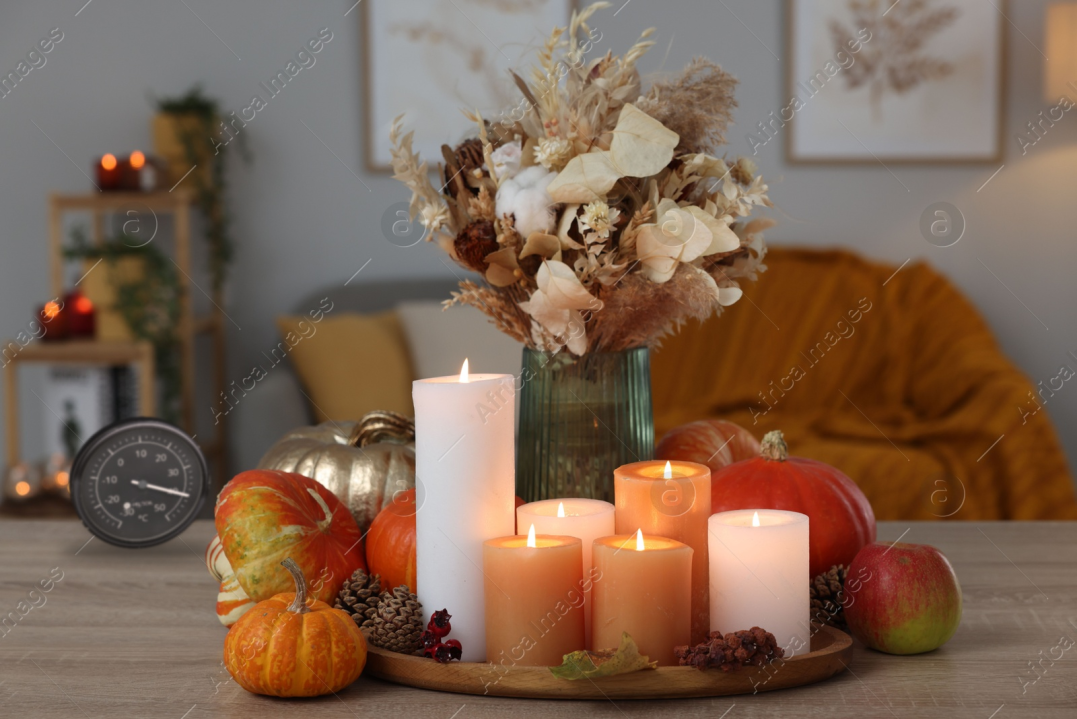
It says 40 °C
